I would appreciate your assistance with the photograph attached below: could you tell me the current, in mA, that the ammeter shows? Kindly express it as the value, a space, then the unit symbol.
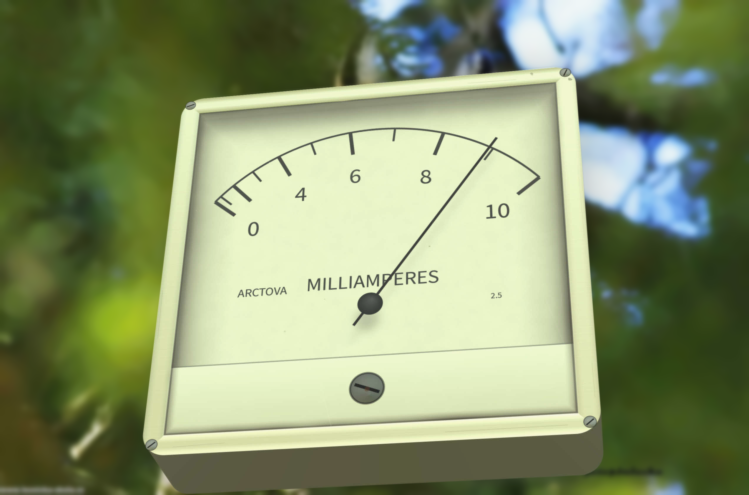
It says 9 mA
